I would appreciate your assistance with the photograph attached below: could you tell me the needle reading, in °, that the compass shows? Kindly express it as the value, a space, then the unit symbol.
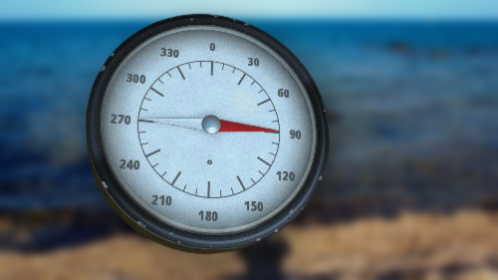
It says 90 °
